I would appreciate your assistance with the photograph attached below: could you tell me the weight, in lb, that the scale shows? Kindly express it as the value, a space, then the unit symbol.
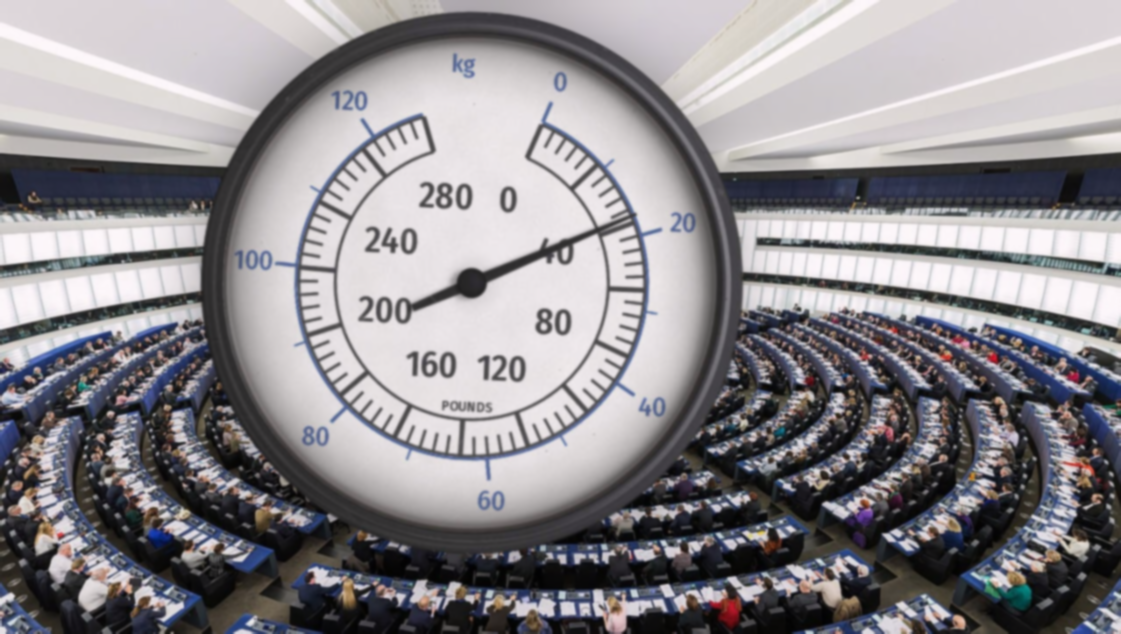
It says 38 lb
